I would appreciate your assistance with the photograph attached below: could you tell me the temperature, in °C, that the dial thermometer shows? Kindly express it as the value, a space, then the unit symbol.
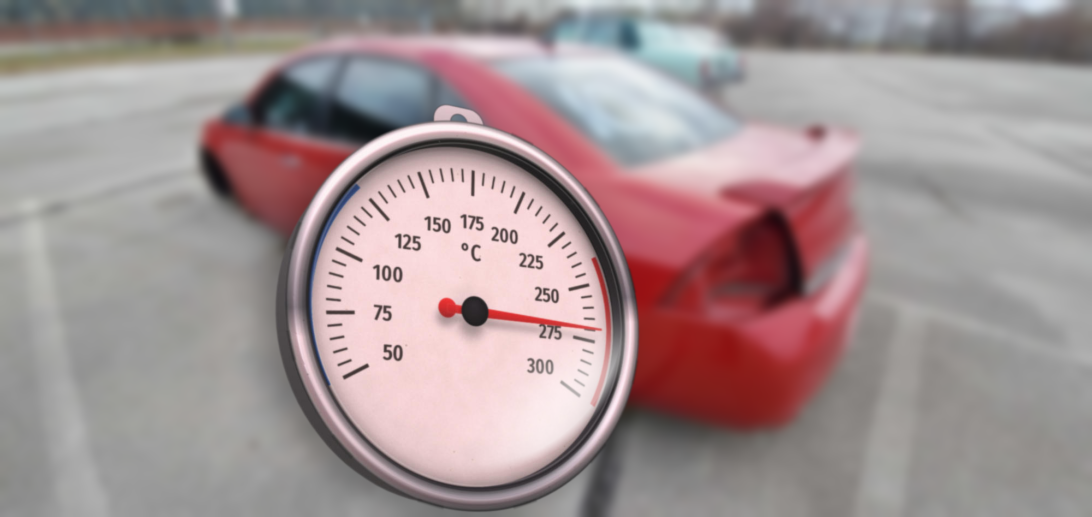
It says 270 °C
